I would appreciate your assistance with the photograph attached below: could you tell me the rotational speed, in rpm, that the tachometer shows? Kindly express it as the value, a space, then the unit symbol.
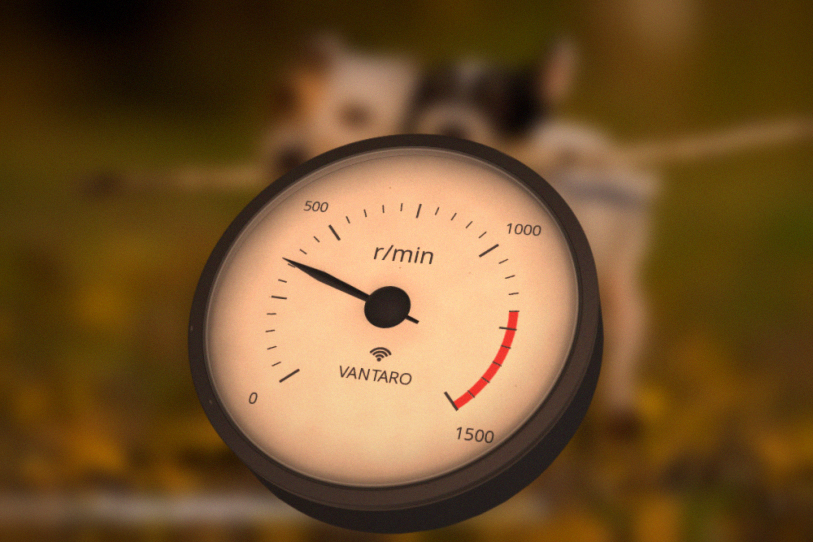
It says 350 rpm
